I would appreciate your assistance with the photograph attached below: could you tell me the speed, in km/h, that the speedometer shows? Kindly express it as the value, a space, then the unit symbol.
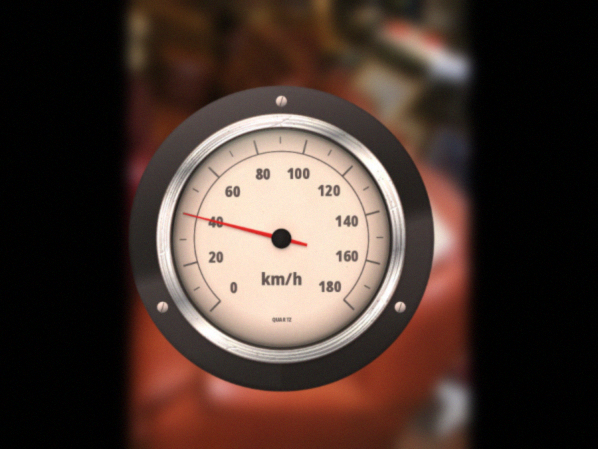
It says 40 km/h
